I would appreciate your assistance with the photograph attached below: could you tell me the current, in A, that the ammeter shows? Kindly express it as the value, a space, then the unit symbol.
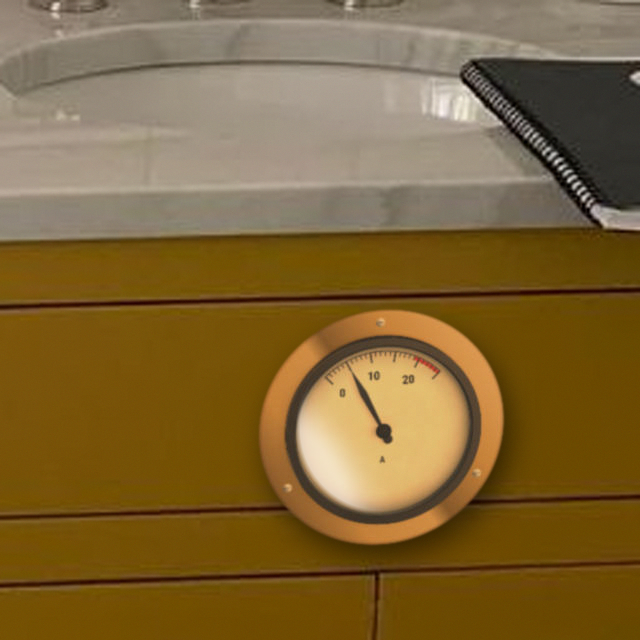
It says 5 A
